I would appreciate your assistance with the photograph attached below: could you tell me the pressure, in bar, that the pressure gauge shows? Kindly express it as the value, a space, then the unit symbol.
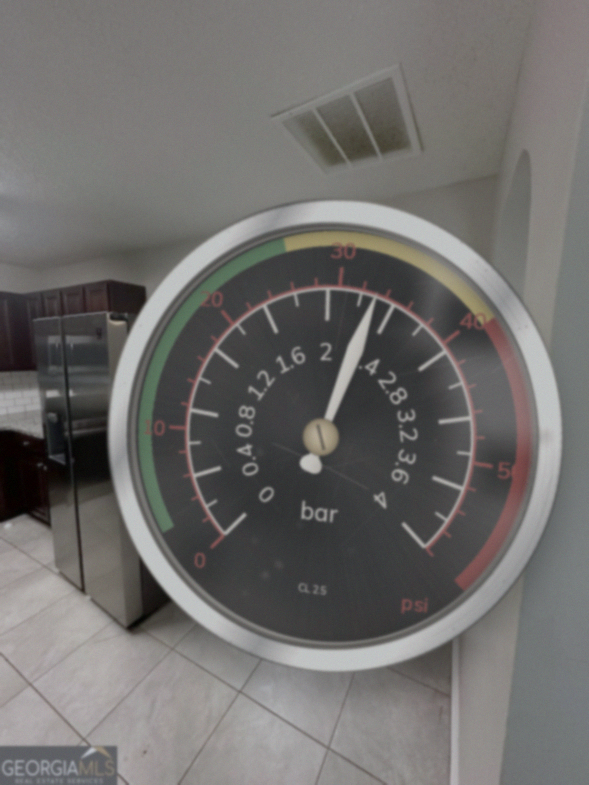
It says 2.3 bar
